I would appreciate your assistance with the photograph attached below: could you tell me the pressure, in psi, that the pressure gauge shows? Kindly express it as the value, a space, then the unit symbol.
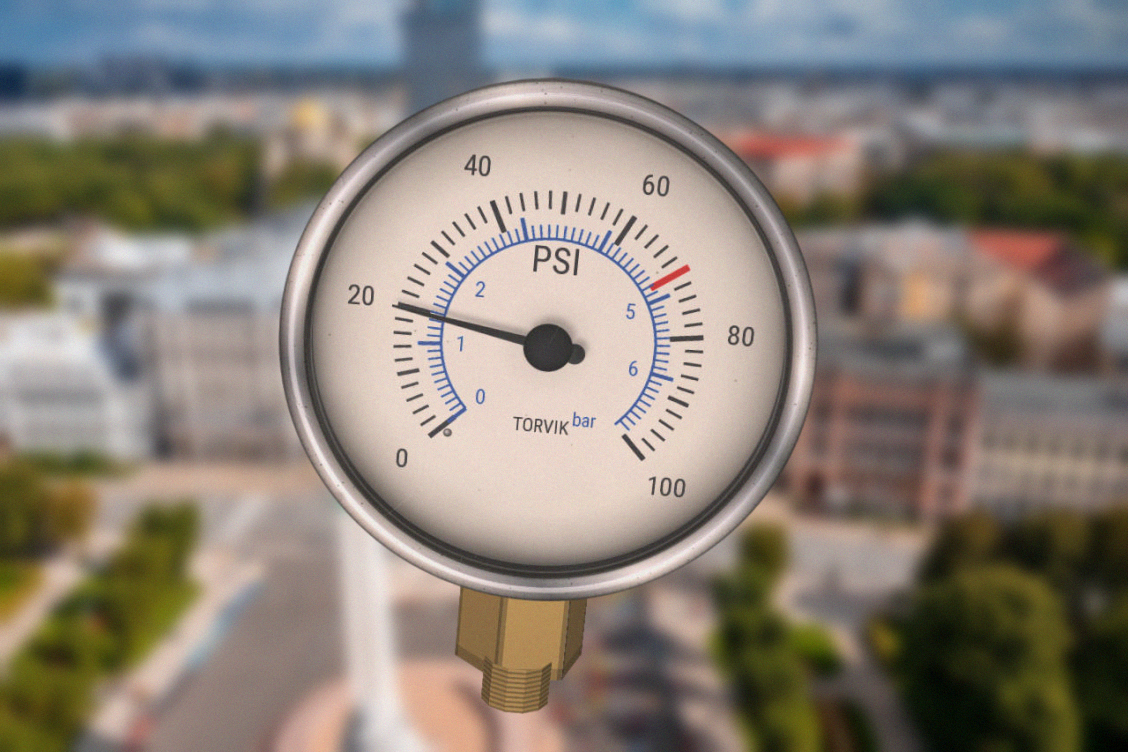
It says 20 psi
